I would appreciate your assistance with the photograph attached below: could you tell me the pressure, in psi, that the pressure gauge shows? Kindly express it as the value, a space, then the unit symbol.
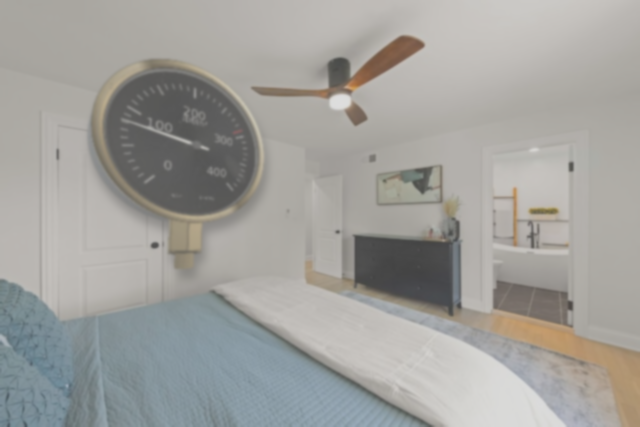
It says 80 psi
